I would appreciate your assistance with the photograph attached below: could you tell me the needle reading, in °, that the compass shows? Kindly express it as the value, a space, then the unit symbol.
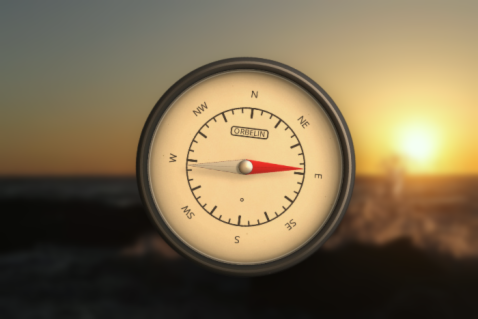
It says 85 °
